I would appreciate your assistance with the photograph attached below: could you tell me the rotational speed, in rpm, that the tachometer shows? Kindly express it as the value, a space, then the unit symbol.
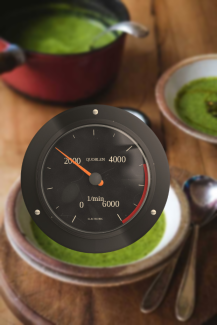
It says 2000 rpm
